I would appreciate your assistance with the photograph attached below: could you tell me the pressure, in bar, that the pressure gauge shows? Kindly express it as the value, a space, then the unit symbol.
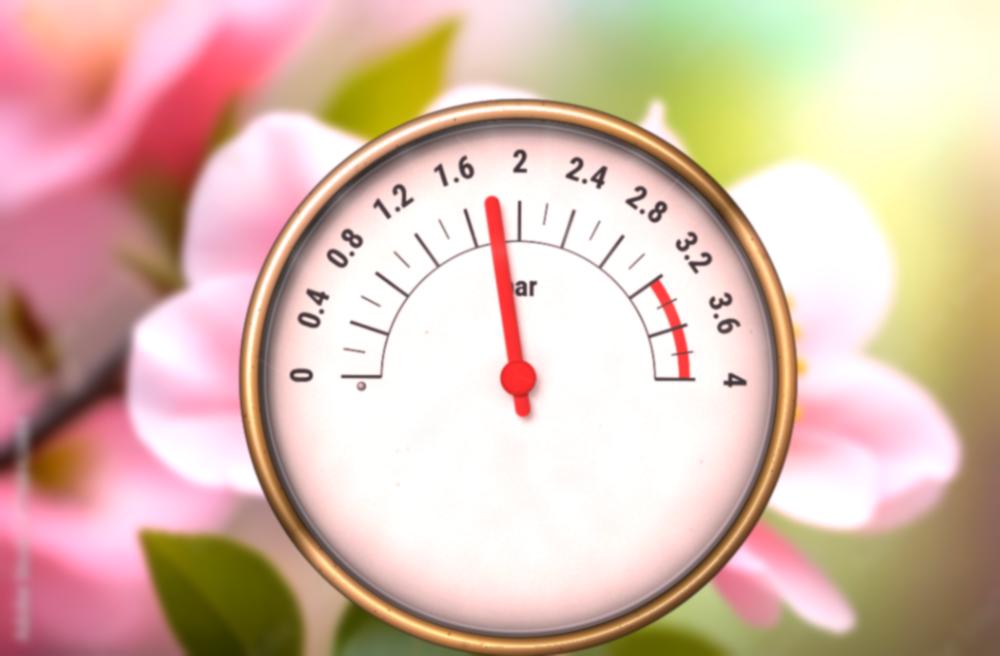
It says 1.8 bar
